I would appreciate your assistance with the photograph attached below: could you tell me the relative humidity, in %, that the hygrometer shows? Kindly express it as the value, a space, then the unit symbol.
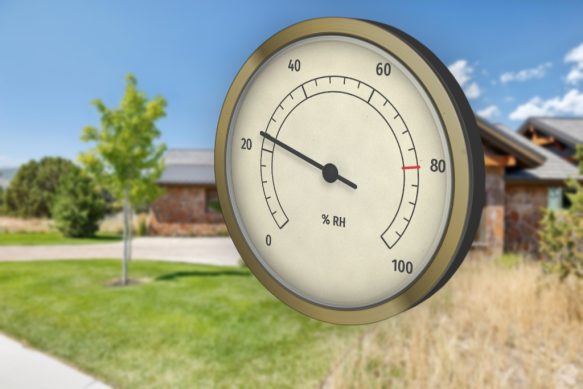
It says 24 %
